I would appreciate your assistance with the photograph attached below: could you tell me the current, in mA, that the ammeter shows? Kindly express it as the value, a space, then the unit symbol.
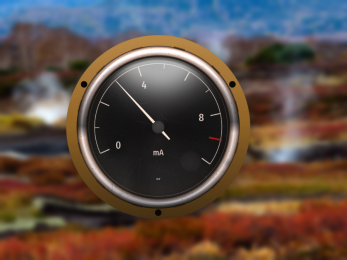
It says 3 mA
